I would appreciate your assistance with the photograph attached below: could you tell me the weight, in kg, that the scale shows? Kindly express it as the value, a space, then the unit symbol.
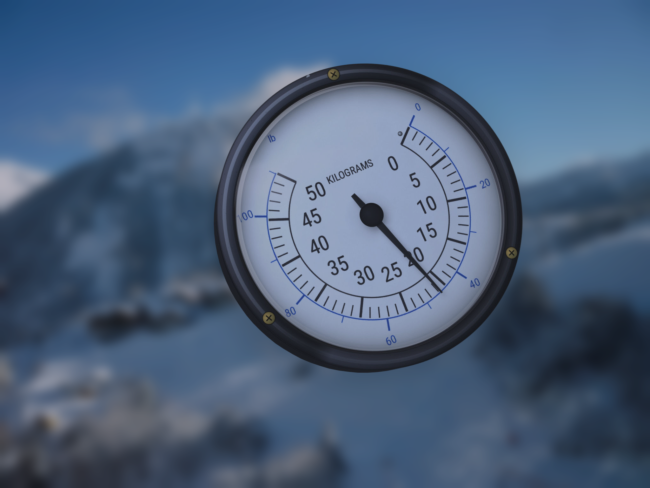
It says 21 kg
